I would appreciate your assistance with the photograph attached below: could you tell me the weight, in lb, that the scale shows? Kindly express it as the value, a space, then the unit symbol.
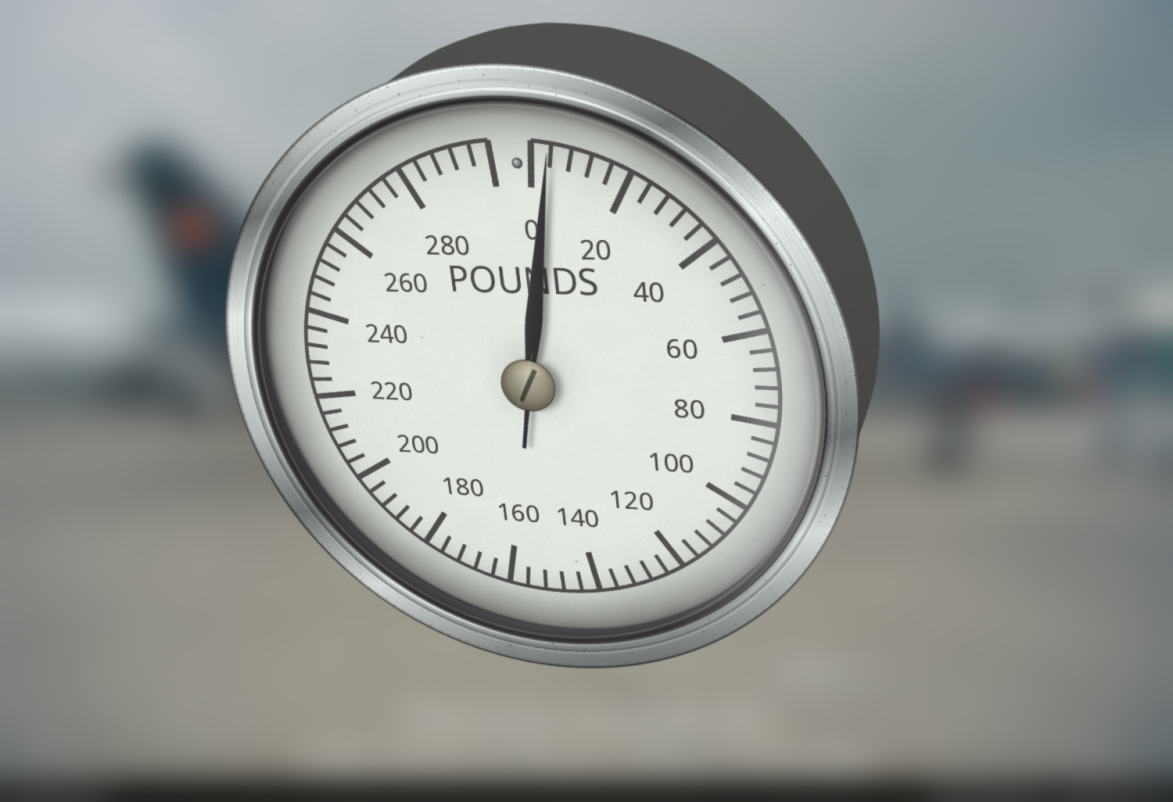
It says 4 lb
